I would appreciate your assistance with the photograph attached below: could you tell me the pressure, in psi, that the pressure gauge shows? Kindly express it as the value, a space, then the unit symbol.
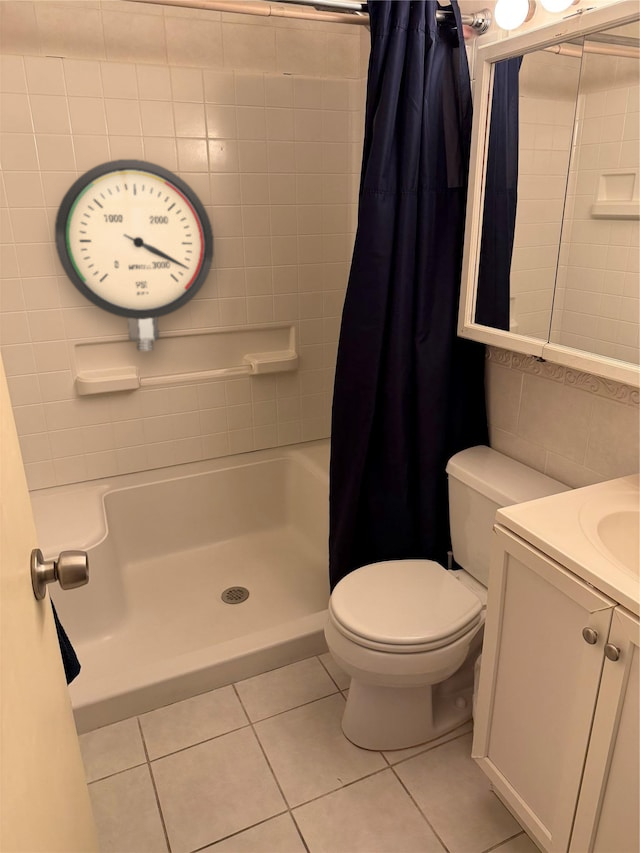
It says 2800 psi
